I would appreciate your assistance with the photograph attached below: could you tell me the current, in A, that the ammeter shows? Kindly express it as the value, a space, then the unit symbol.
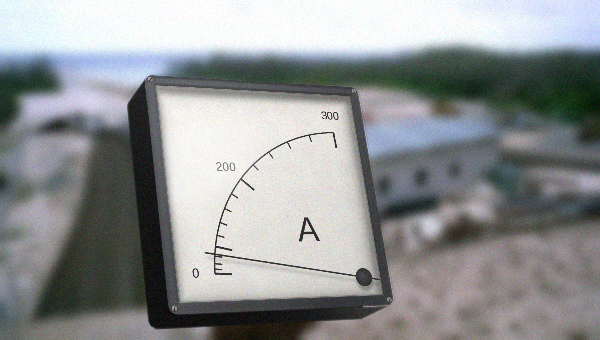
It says 80 A
